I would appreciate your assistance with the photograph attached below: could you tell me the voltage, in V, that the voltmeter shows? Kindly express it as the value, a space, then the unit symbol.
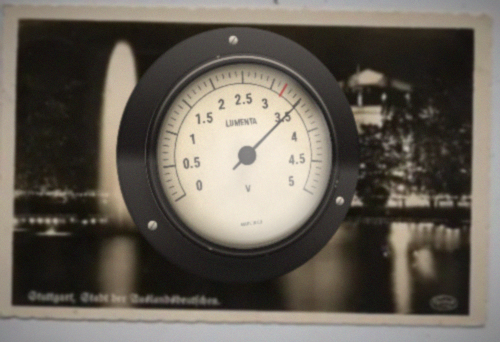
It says 3.5 V
